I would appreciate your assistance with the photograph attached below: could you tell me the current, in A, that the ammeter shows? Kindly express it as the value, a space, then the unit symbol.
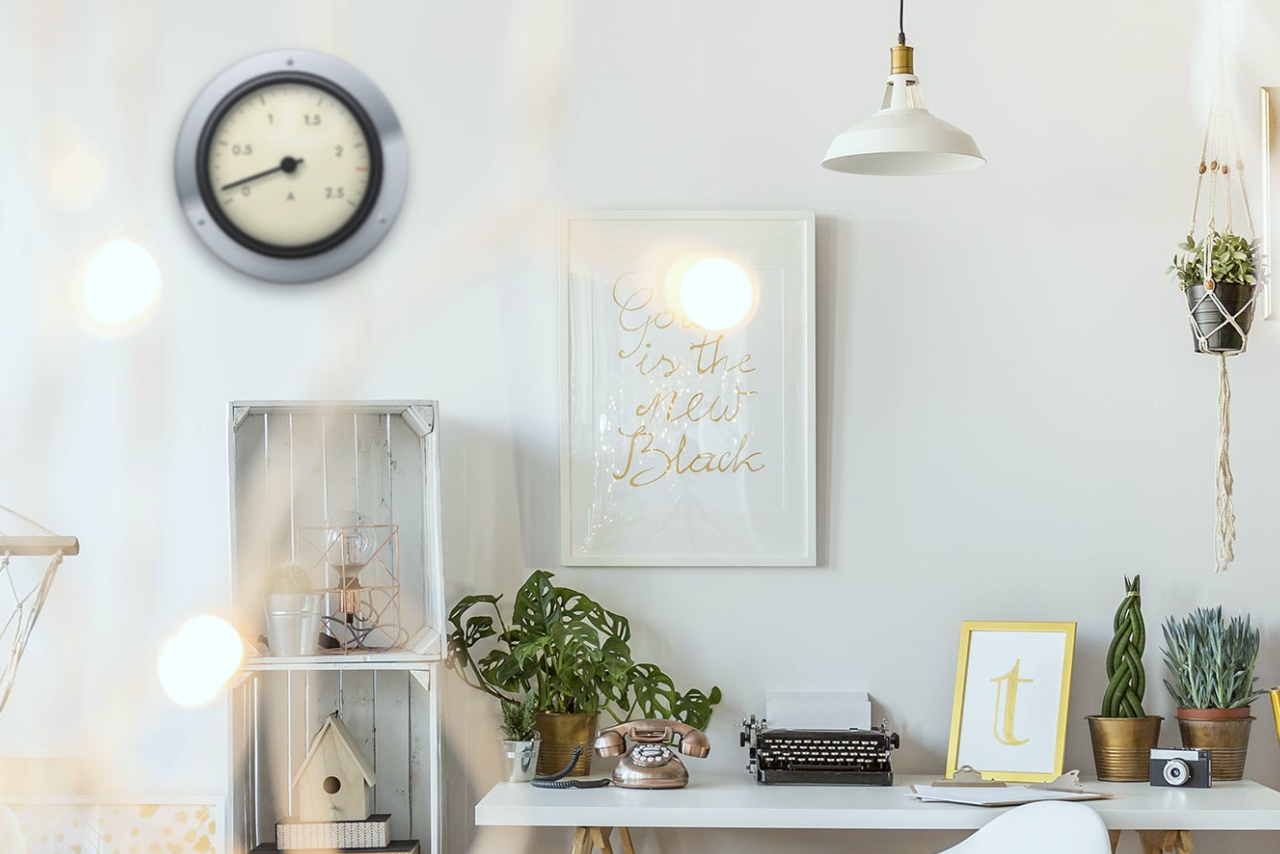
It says 0.1 A
